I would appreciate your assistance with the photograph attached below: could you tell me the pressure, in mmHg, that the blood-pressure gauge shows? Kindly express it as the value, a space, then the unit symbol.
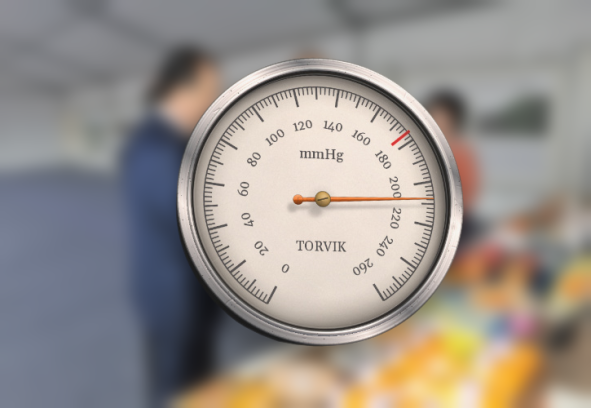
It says 208 mmHg
